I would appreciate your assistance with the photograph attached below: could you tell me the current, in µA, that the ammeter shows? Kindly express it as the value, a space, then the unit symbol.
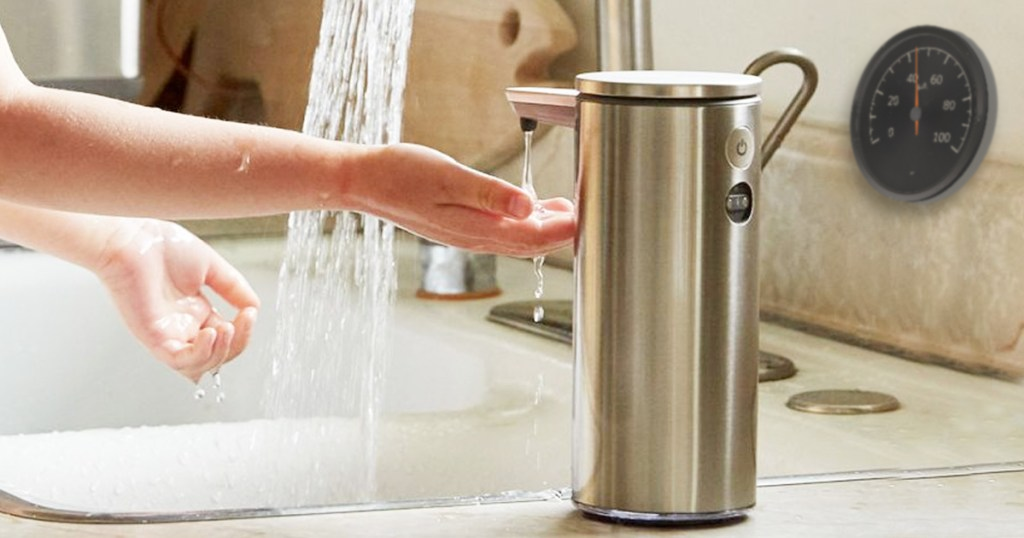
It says 45 µA
